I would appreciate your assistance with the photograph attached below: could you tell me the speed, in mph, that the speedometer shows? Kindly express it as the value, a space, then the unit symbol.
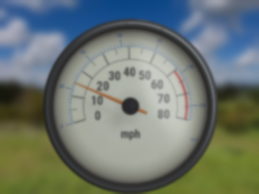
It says 15 mph
